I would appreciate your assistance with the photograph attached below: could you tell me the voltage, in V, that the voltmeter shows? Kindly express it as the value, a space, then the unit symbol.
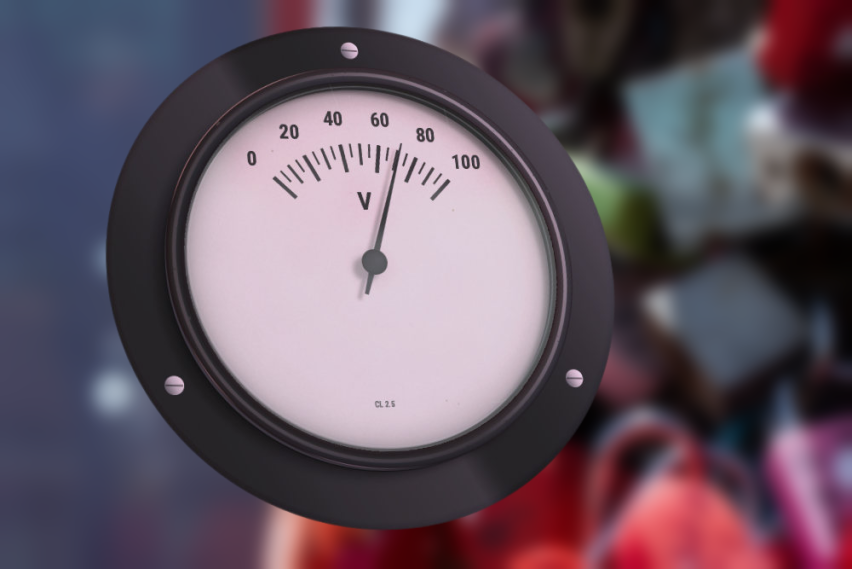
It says 70 V
